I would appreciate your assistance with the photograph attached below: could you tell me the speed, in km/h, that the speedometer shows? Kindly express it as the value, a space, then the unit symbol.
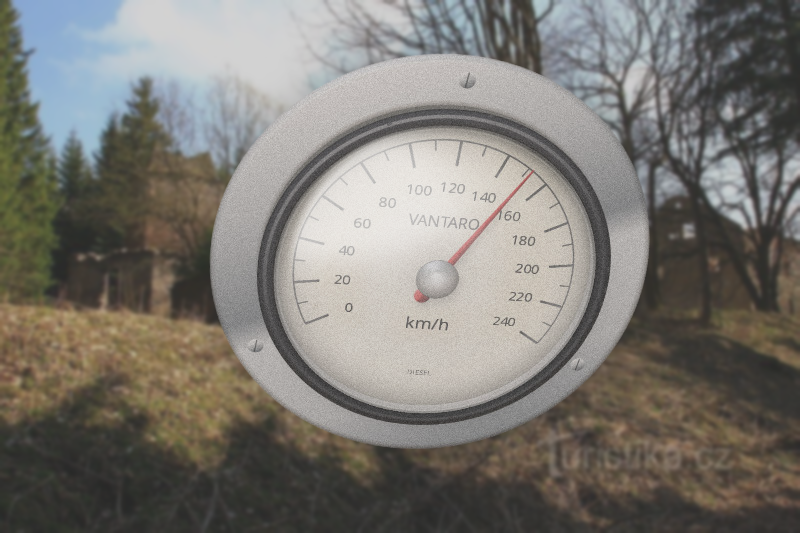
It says 150 km/h
